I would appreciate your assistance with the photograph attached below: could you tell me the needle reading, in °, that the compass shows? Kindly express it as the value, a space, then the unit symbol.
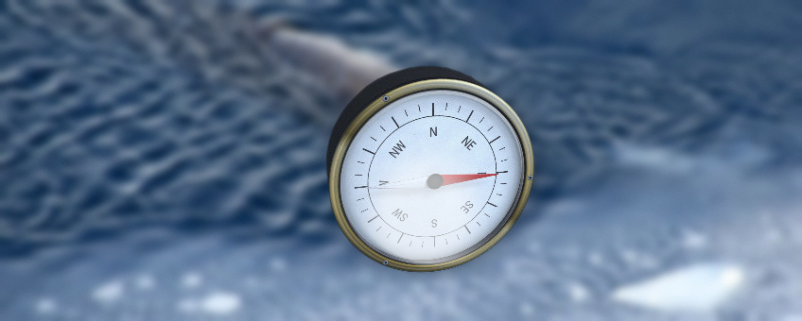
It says 90 °
